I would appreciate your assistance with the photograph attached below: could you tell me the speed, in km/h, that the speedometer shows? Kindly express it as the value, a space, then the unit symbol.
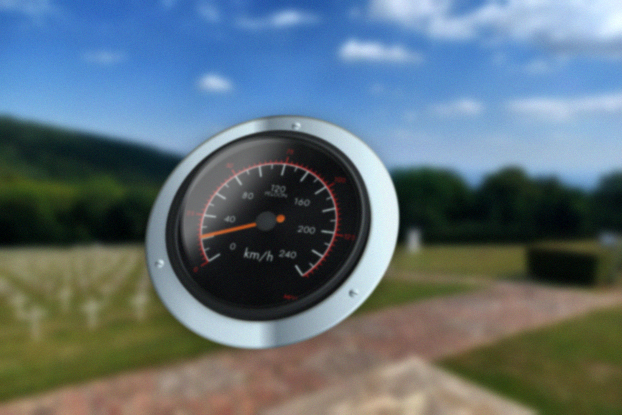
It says 20 km/h
